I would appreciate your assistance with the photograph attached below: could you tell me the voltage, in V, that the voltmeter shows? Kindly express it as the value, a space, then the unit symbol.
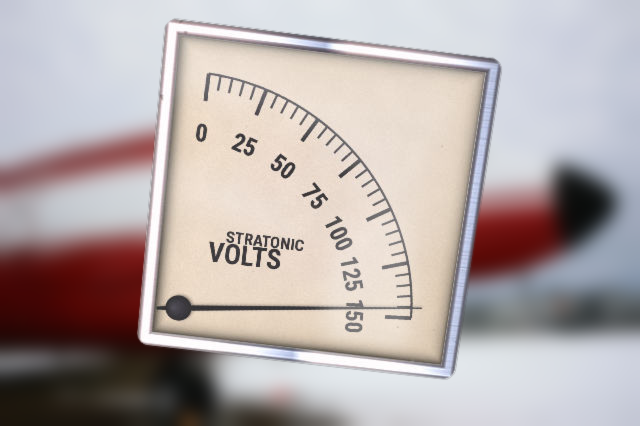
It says 145 V
